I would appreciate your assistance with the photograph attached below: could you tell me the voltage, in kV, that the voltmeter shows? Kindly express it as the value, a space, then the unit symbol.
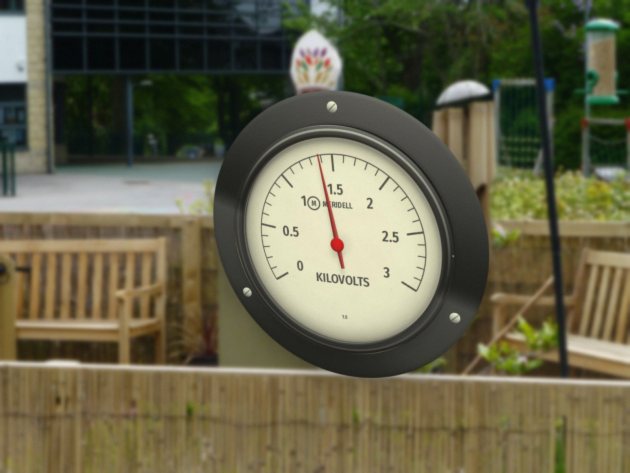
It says 1.4 kV
